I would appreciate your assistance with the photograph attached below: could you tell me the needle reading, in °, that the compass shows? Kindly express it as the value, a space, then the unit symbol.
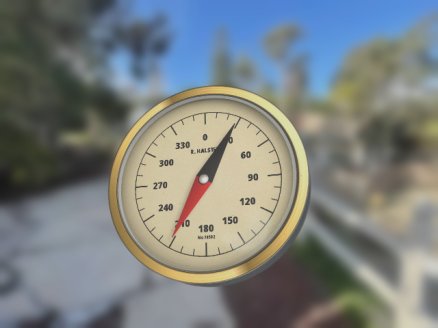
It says 210 °
